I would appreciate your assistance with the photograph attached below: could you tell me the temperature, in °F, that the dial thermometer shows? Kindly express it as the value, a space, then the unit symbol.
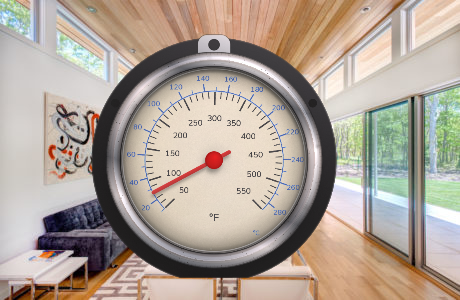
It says 80 °F
